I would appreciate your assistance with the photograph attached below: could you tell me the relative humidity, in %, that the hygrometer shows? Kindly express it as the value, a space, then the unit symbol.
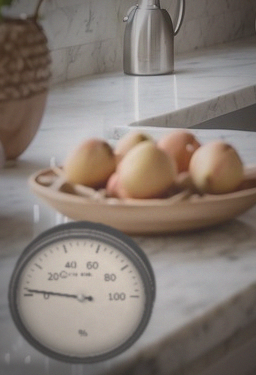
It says 4 %
